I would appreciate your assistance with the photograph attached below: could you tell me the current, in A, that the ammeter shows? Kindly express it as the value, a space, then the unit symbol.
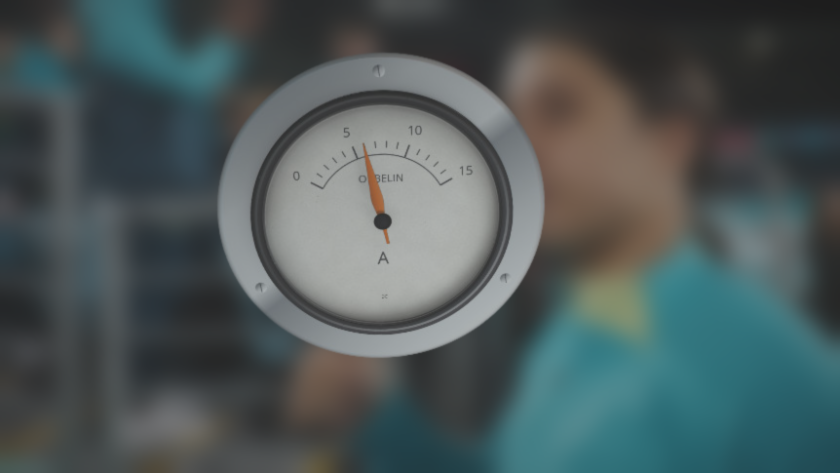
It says 6 A
